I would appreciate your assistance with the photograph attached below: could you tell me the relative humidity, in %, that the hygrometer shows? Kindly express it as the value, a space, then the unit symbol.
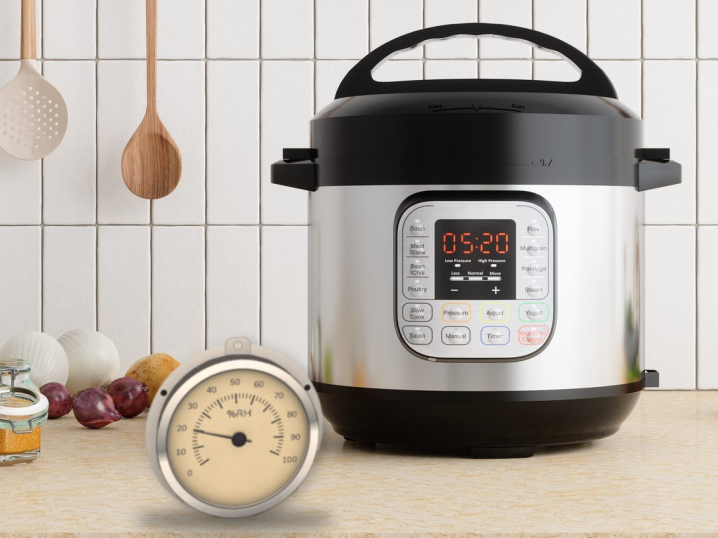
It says 20 %
